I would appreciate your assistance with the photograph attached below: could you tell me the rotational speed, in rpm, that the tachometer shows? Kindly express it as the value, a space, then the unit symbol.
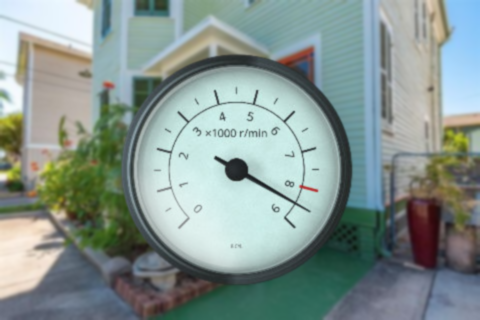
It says 8500 rpm
